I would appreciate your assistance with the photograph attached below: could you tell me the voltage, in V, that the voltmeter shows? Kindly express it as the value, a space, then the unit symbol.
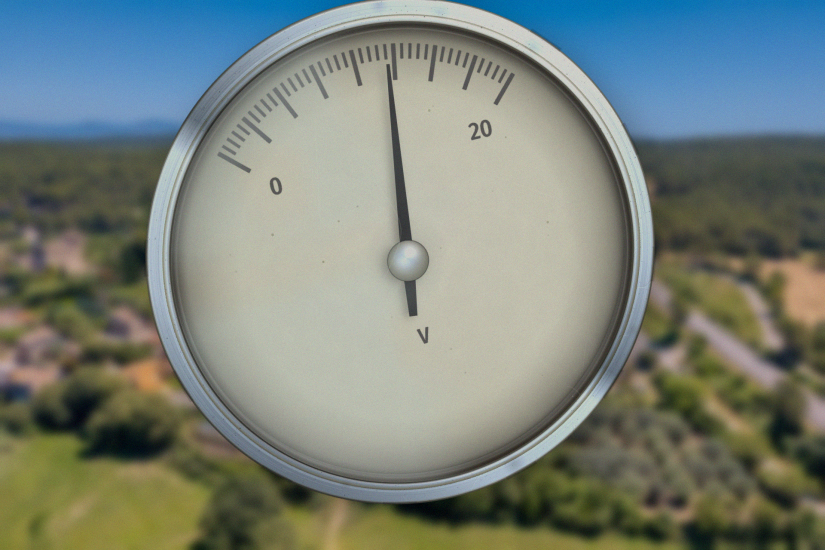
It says 12 V
